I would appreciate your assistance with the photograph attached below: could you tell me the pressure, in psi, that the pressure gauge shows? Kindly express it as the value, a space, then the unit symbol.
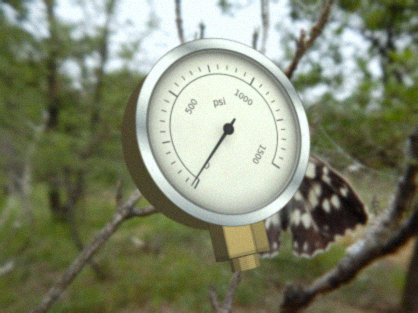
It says 25 psi
